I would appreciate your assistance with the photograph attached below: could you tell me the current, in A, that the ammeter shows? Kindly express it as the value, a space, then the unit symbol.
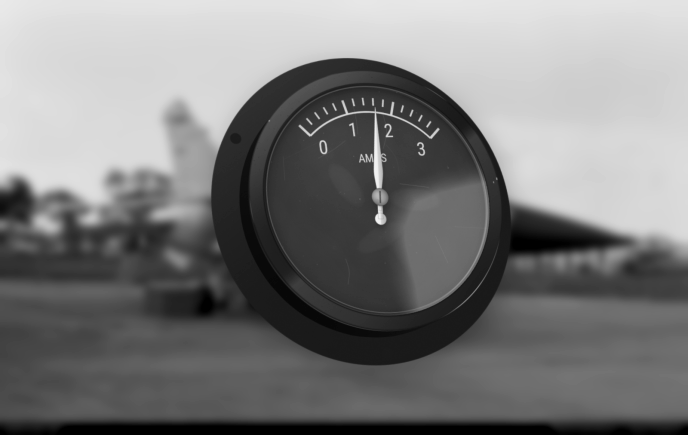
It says 1.6 A
